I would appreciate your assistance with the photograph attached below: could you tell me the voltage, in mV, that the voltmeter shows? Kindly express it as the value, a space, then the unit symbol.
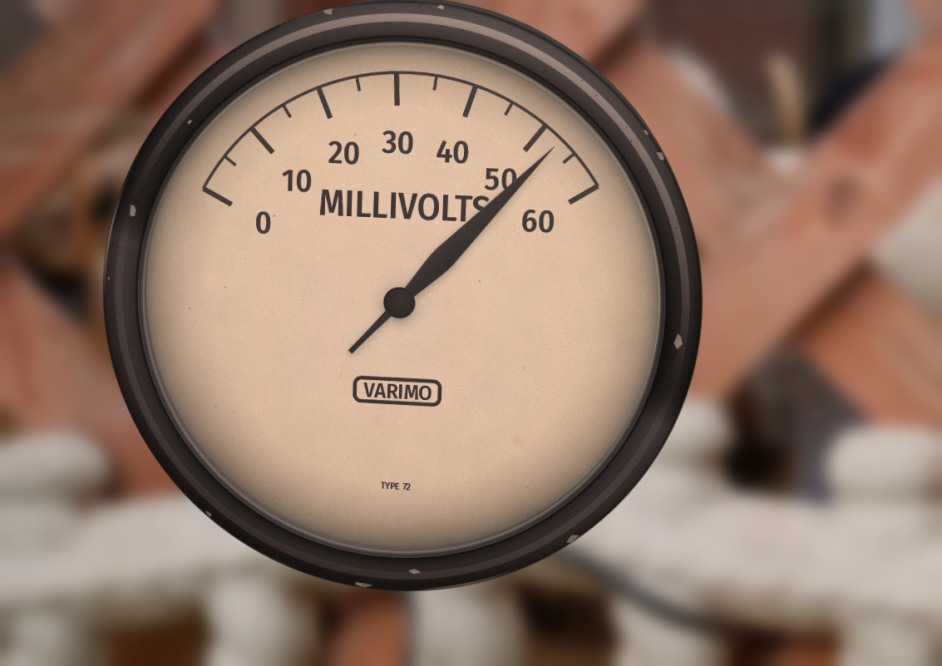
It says 52.5 mV
